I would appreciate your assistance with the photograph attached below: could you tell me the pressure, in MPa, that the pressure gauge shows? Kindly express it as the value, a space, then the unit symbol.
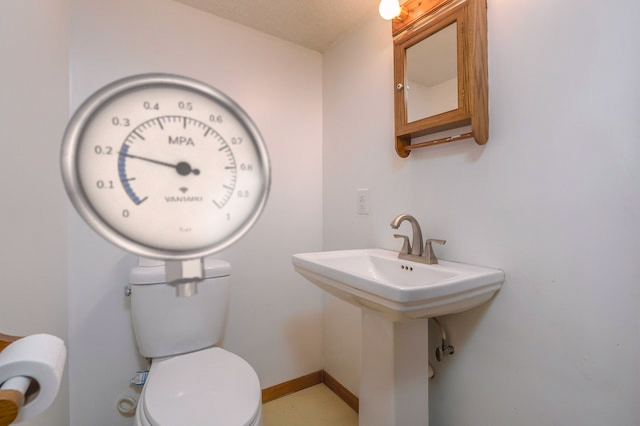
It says 0.2 MPa
